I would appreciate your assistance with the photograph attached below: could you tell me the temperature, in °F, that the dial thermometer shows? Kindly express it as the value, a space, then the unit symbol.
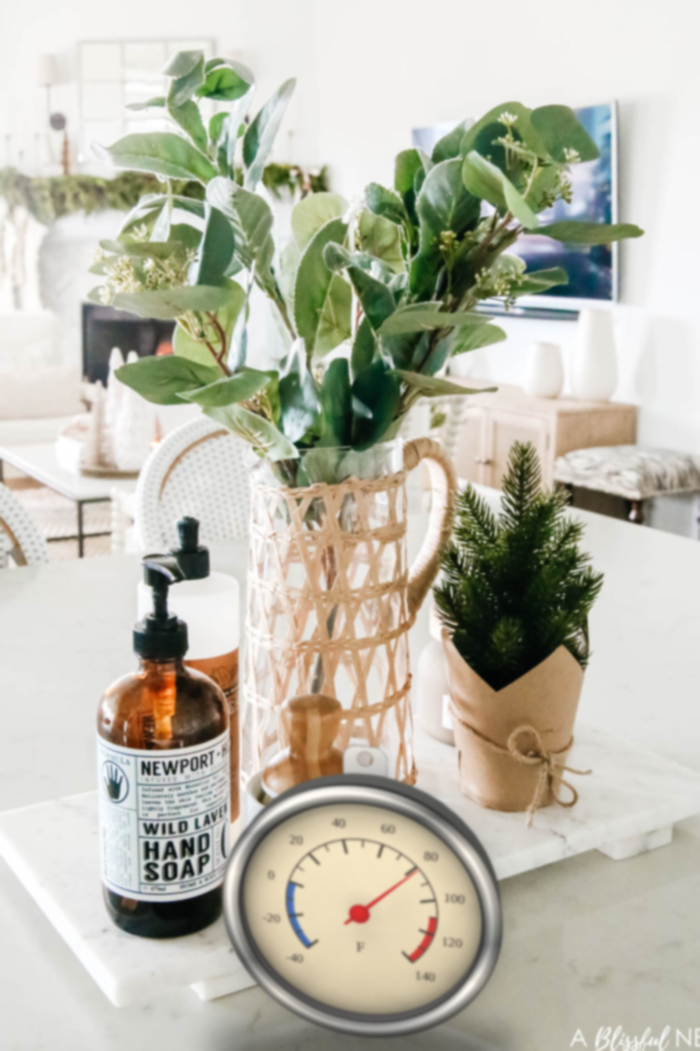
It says 80 °F
